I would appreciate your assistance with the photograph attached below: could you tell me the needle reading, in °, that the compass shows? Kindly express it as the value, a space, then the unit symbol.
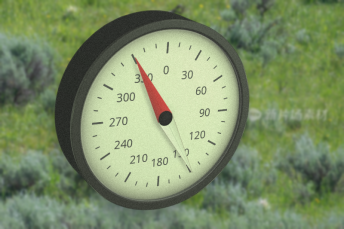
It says 330 °
